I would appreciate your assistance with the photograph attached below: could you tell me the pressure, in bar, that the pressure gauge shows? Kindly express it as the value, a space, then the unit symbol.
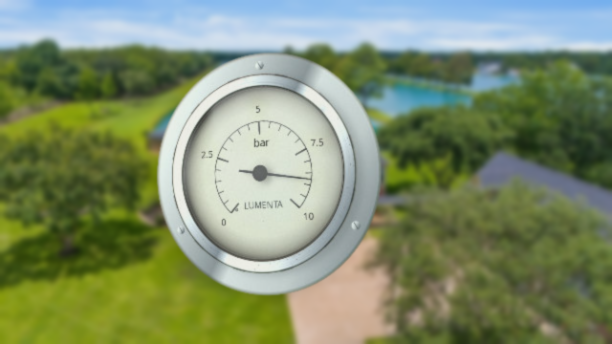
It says 8.75 bar
